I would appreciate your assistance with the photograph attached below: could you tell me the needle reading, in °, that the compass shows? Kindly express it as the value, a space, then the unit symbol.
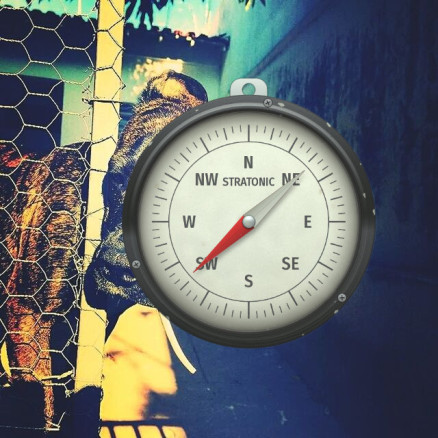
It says 227.5 °
